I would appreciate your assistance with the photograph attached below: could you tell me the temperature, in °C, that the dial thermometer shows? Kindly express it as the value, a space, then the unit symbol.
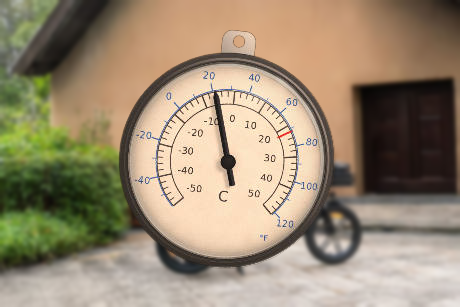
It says -6 °C
